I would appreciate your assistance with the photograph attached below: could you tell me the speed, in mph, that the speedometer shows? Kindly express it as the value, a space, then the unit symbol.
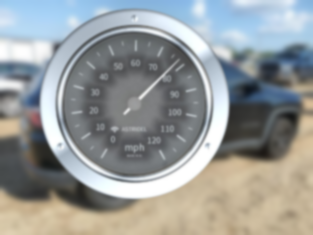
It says 77.5 mph
